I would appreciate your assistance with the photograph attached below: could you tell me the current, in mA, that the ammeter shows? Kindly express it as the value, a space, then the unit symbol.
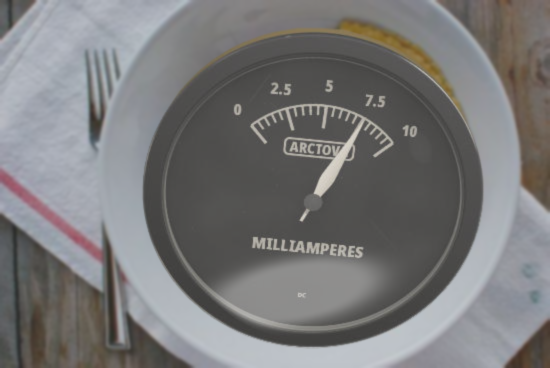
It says 7.5 mA
